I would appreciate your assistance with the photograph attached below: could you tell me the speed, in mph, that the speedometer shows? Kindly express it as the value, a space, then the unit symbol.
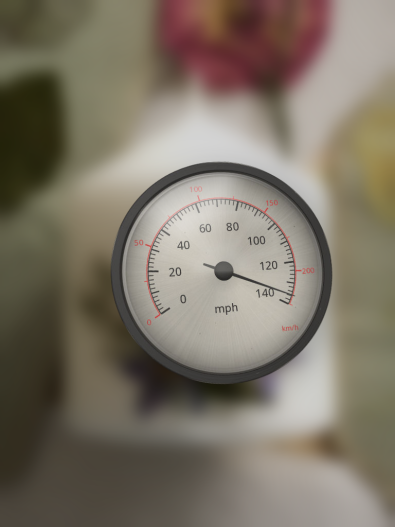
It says 136 mph
